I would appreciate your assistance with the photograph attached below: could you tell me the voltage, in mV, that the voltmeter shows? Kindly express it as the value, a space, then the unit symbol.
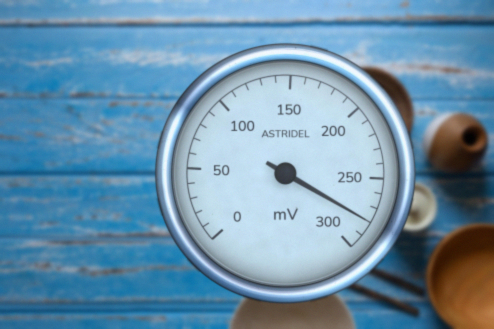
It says 280 mV
